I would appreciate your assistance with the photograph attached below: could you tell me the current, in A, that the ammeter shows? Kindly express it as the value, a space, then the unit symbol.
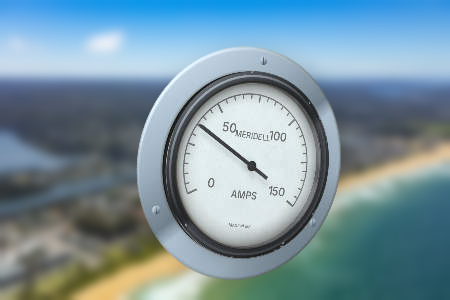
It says 35 A
